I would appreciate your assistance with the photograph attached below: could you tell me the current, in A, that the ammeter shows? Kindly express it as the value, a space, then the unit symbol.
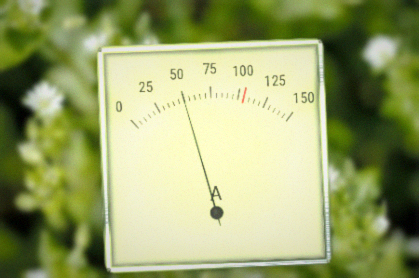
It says 50 A
